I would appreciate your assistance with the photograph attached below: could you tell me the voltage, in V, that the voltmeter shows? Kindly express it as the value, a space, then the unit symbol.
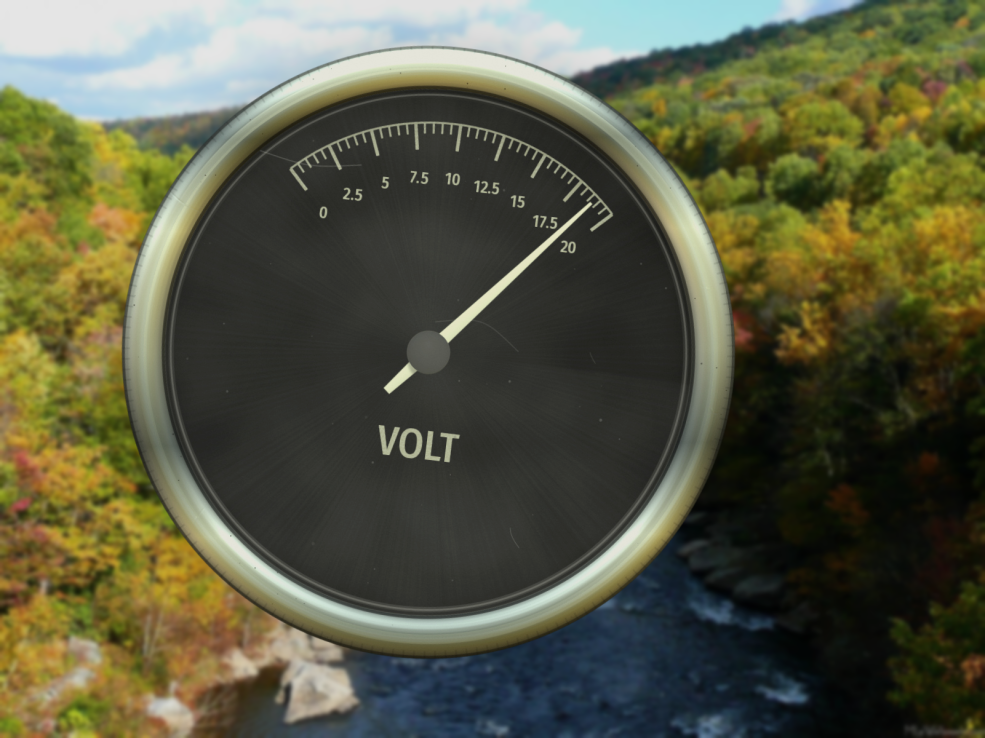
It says 18.75 V
